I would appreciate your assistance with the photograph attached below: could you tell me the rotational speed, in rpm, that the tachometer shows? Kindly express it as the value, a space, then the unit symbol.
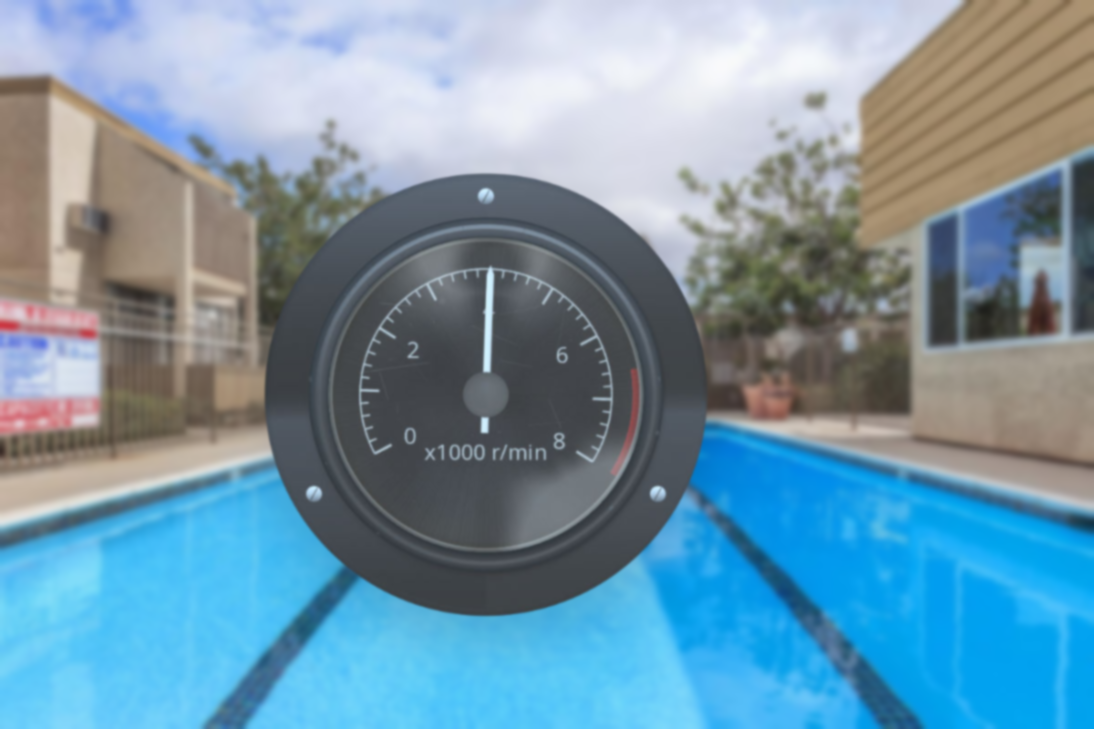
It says 4000 rpm
